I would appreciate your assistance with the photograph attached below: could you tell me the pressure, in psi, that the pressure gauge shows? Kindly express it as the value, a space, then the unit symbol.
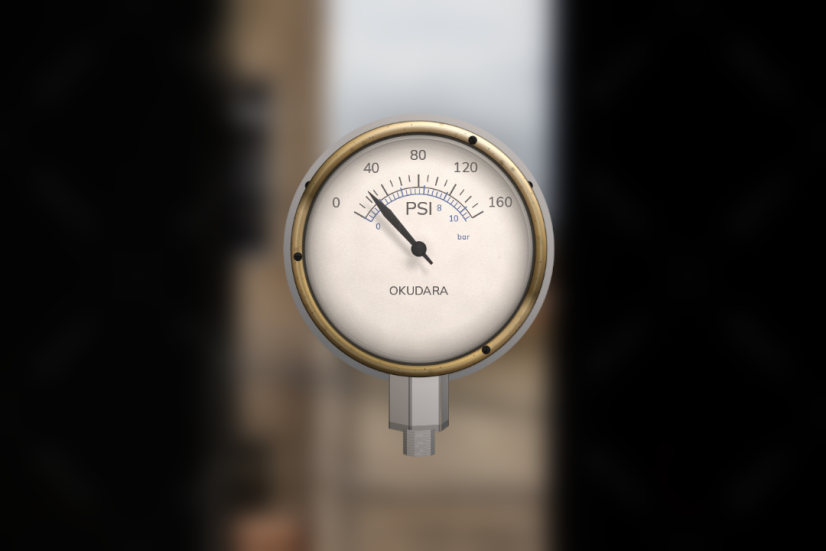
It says 25 psi
